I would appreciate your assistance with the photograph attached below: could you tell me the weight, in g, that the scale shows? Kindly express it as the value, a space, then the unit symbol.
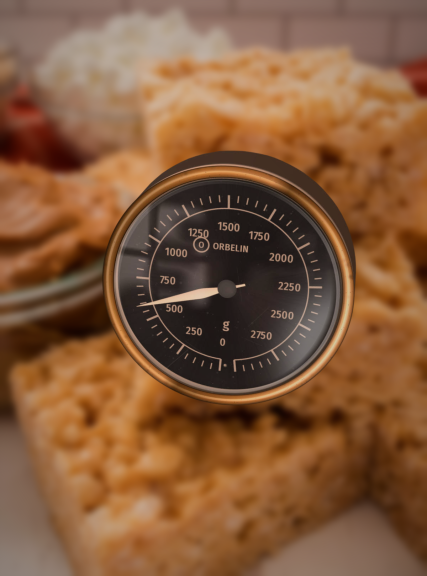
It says 600 g
